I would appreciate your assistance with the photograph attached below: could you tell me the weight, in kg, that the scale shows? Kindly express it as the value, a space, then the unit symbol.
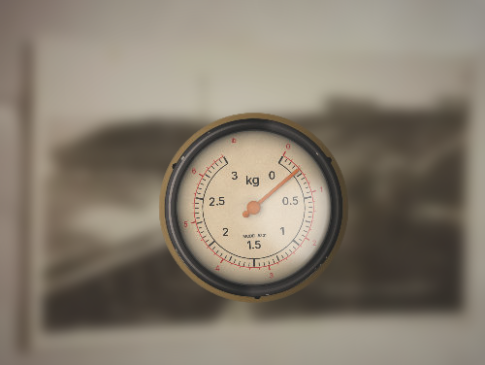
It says 0.2 kg
